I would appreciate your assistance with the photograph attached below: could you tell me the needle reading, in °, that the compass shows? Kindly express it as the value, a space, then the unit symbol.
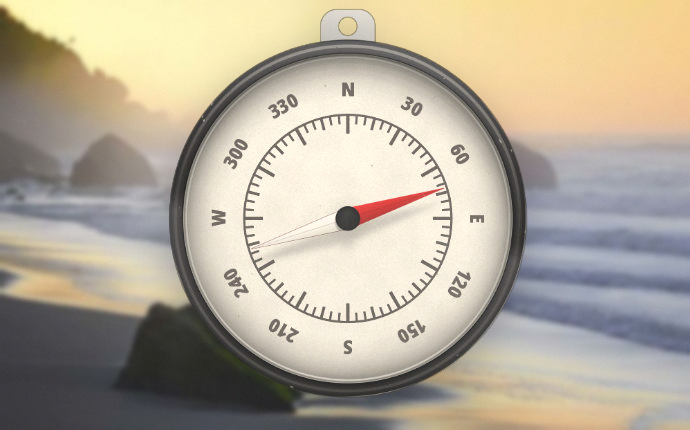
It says 72.5 °
